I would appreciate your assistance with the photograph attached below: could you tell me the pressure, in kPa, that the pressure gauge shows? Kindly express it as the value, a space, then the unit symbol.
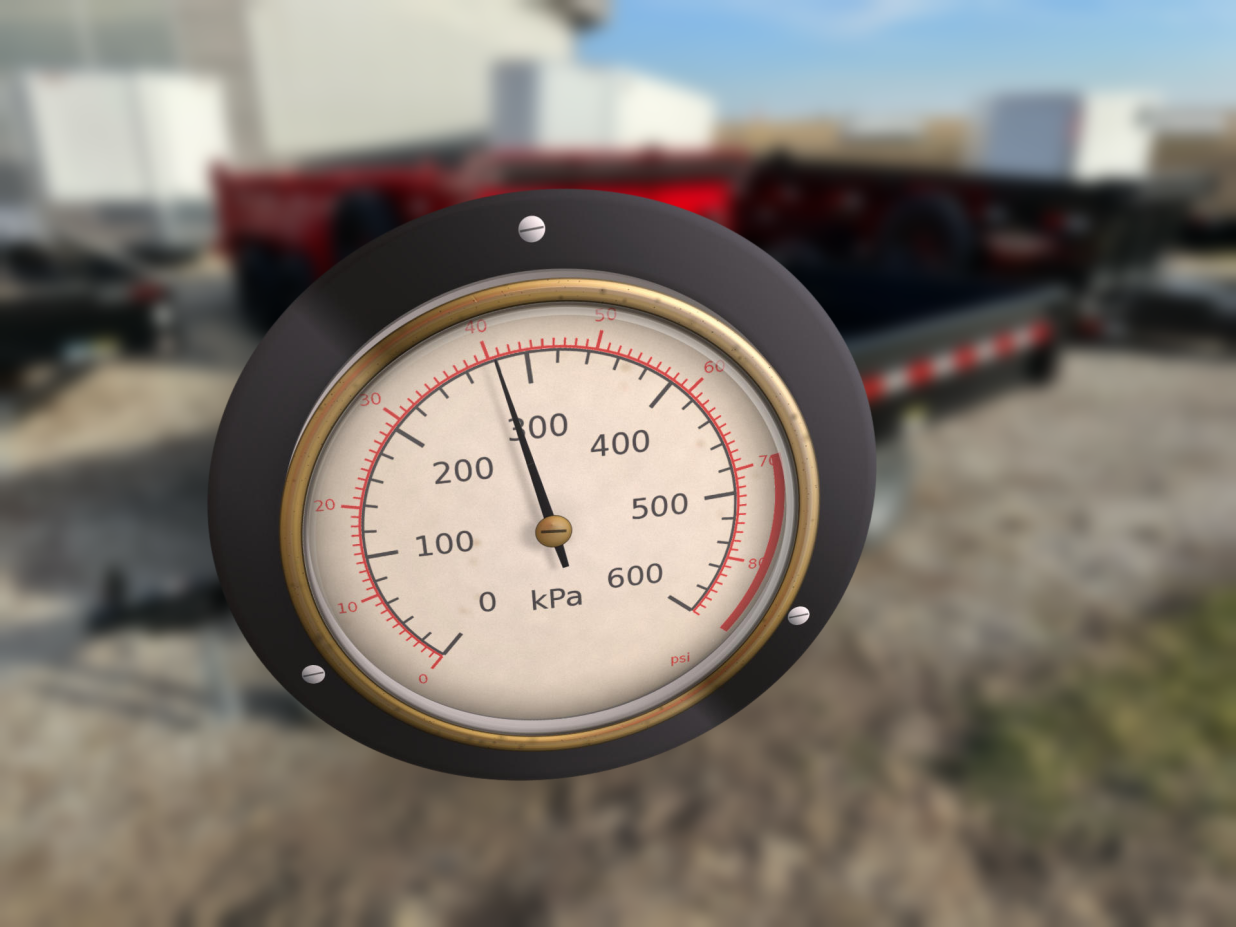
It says 280 kPa
